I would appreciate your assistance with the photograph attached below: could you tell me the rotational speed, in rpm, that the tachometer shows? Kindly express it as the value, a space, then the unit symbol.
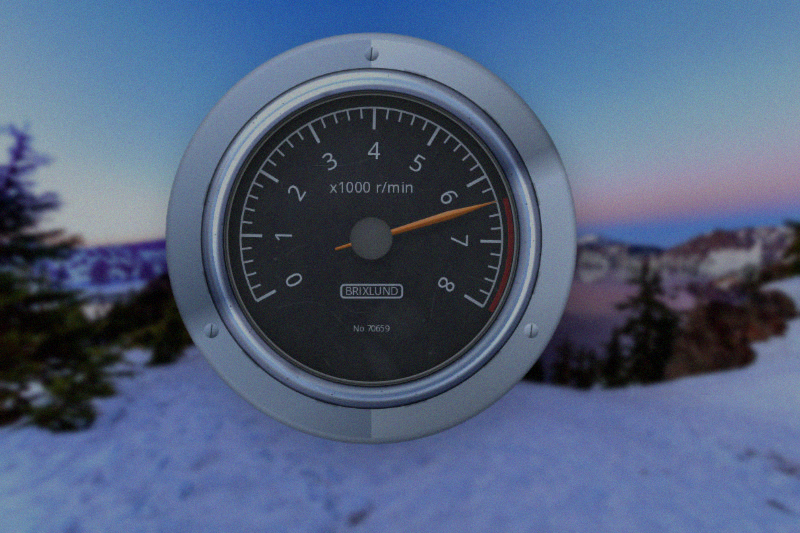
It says 6400 rpm
